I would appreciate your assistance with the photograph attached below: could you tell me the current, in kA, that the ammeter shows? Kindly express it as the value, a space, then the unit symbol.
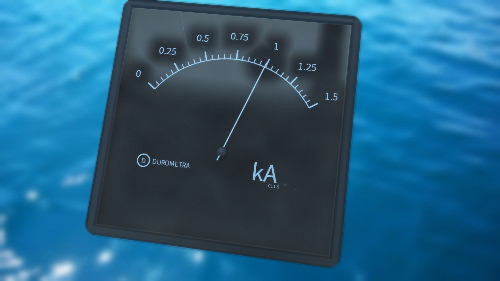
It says 1 kA
